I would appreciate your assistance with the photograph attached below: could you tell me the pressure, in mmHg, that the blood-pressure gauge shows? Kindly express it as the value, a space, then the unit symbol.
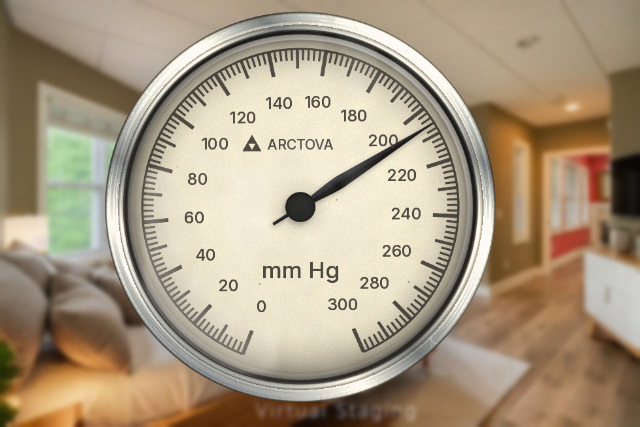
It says 206 mmHg
